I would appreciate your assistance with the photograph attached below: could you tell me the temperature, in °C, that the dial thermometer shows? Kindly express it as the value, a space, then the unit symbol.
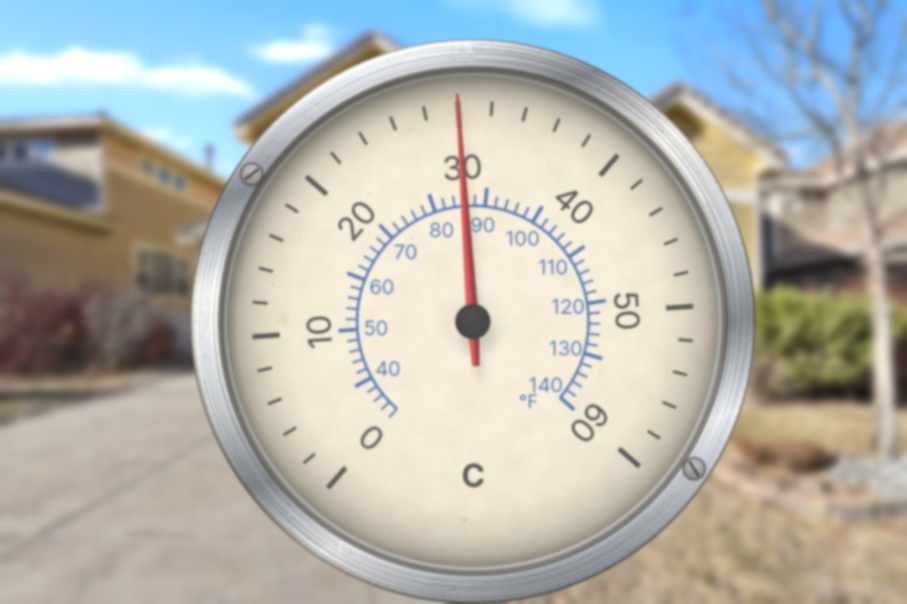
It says 30 °C
